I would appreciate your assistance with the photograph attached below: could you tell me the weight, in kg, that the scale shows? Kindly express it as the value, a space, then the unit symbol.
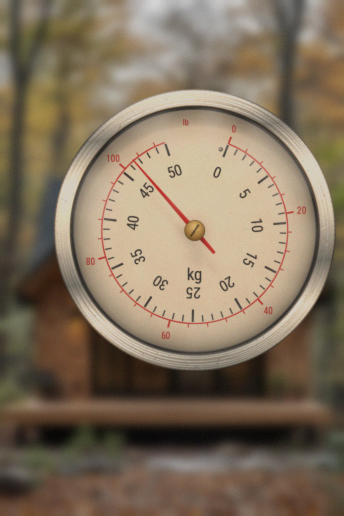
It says 46.5 kg
